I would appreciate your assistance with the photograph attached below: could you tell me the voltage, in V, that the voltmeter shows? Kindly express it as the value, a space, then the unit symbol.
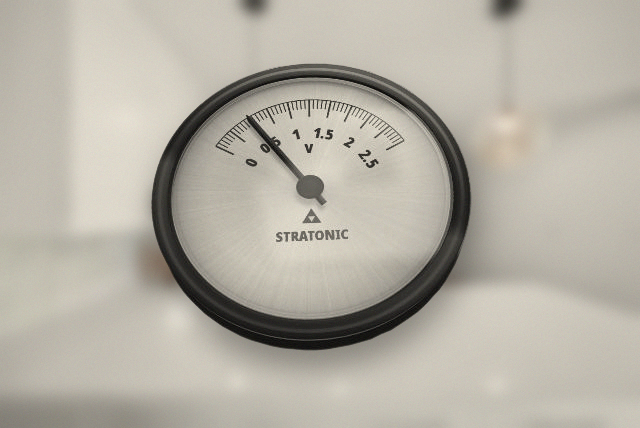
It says 0.5 V
